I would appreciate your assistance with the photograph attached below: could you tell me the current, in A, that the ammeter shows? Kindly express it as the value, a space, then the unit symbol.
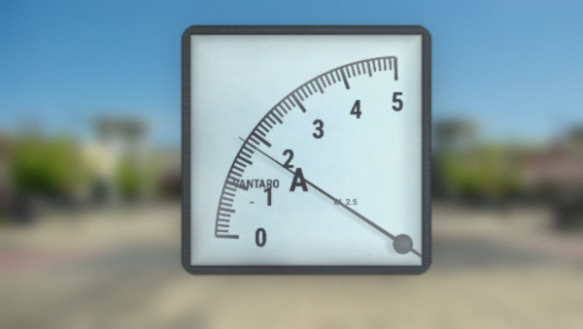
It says 1.8 A
